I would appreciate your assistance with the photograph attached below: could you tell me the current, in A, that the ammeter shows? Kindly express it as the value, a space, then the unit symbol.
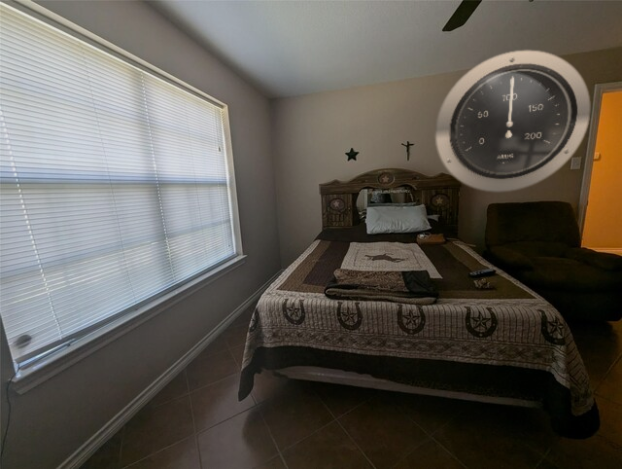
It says 100 A
